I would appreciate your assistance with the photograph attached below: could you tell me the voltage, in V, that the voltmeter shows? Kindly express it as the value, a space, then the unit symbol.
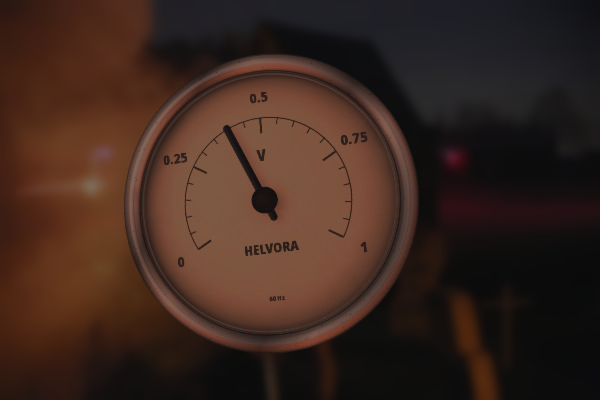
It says 0.4 V
